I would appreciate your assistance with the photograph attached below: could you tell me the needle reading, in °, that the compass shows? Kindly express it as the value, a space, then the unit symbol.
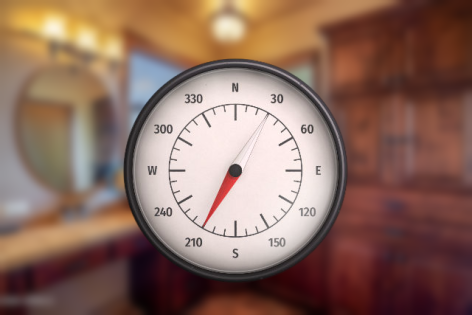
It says 210 °
